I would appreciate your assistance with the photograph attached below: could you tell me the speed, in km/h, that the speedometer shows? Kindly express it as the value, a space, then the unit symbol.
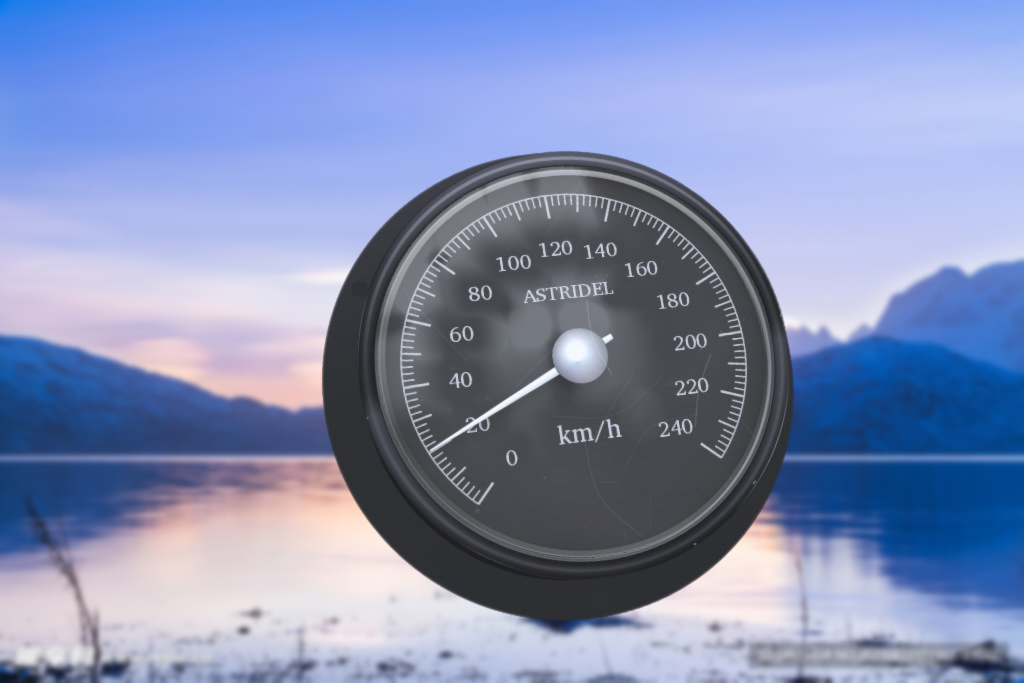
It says 20 km/h
